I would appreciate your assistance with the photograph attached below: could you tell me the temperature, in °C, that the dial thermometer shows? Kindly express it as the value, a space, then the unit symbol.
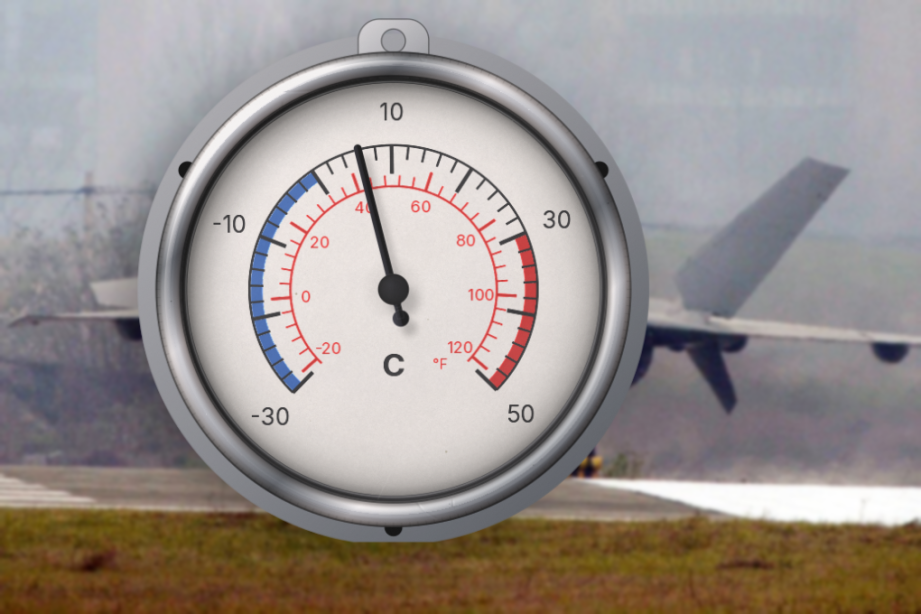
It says 6 °C
